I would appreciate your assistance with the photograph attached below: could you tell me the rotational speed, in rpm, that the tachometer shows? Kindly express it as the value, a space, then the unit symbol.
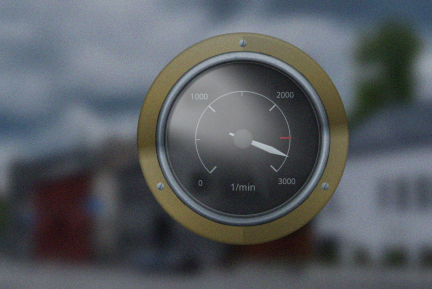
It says 2750 rpm
